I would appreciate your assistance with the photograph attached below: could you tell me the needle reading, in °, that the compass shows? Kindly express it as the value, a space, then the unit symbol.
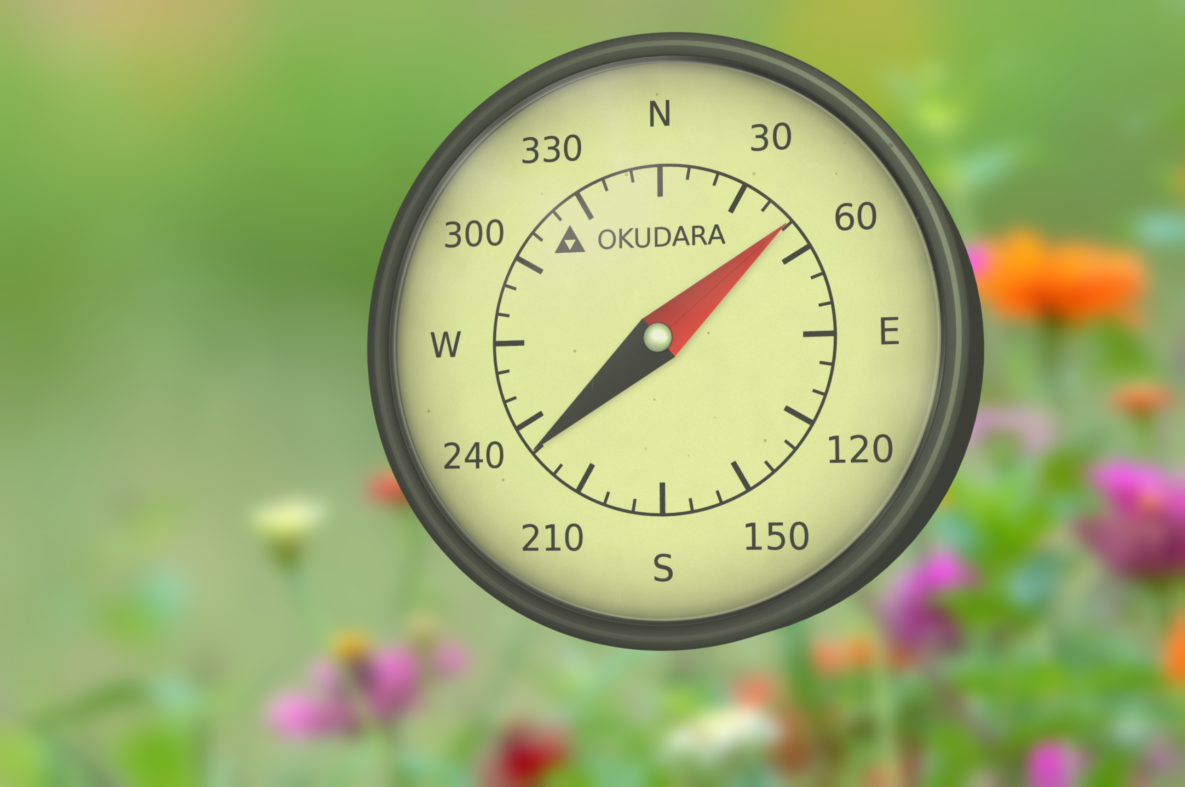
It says 50 °
